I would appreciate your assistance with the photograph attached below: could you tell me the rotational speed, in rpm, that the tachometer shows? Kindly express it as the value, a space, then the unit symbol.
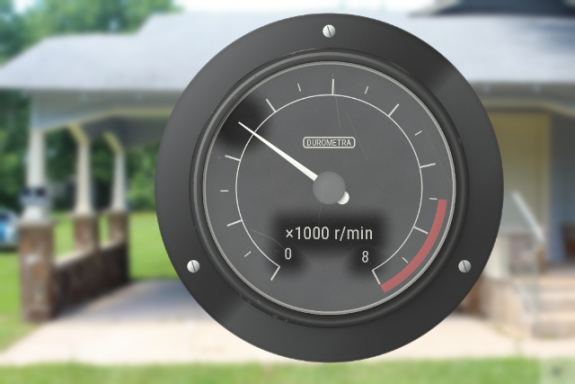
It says 2500 rpm
